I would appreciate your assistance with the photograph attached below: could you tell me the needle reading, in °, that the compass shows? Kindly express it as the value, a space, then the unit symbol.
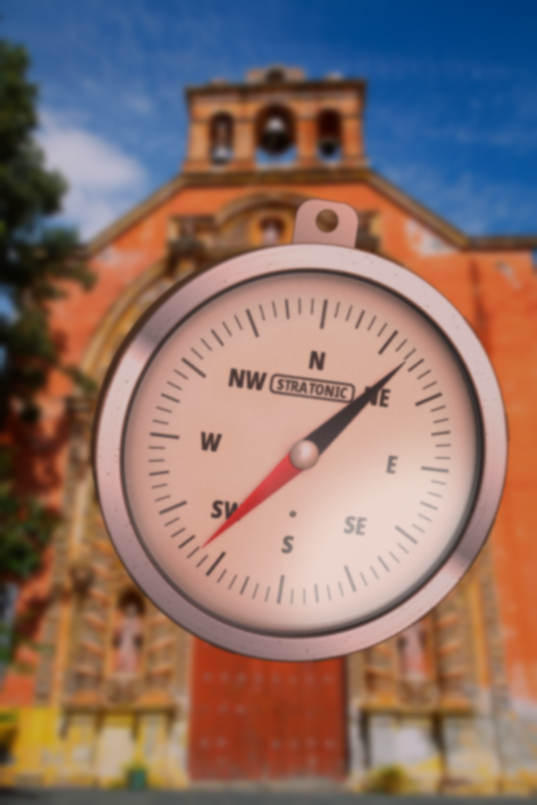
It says 220 °
